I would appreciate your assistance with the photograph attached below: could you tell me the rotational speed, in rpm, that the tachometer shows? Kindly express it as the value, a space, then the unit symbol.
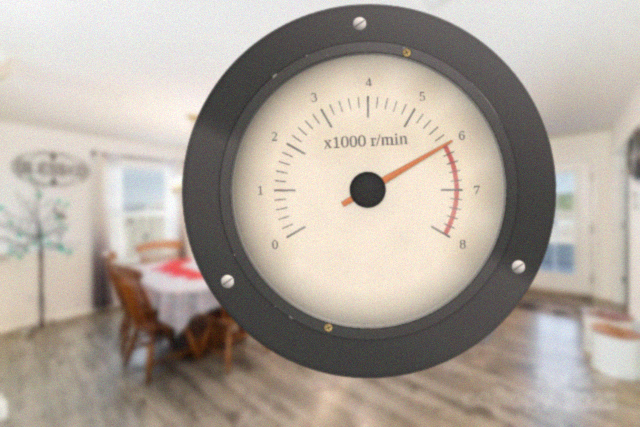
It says 6000 rpm
